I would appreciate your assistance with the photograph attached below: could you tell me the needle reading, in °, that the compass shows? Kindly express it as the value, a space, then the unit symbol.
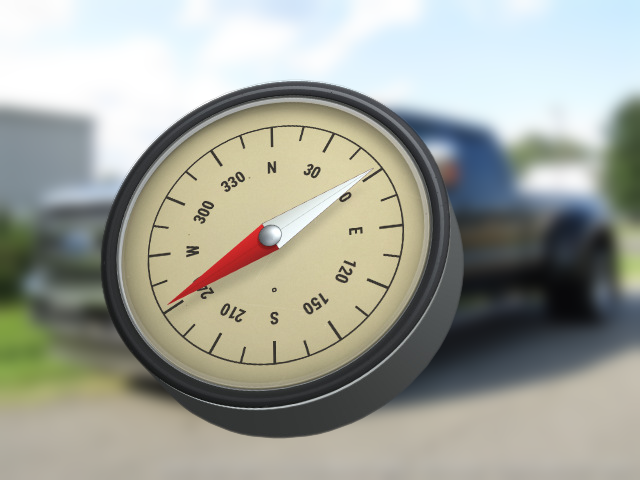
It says 240 °
